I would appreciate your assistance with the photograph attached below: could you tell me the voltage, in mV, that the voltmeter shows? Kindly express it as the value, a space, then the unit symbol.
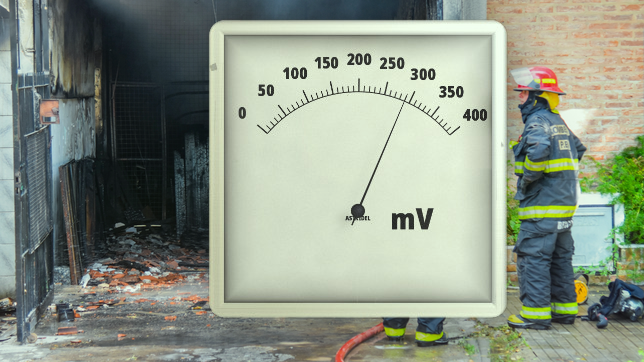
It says 290 mV
